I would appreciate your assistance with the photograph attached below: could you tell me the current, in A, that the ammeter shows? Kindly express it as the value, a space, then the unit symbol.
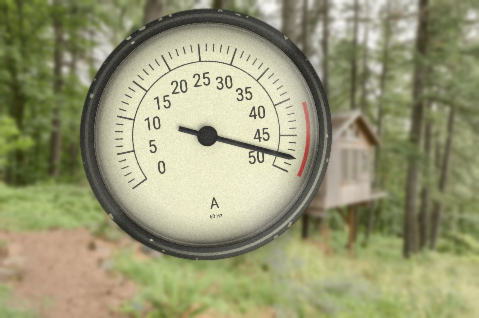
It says 48 A
